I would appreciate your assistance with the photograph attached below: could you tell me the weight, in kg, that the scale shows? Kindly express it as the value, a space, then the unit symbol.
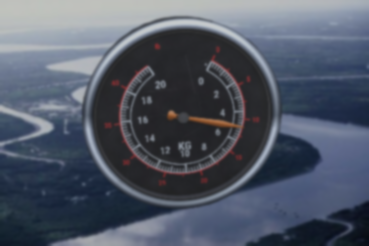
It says 5 kg
